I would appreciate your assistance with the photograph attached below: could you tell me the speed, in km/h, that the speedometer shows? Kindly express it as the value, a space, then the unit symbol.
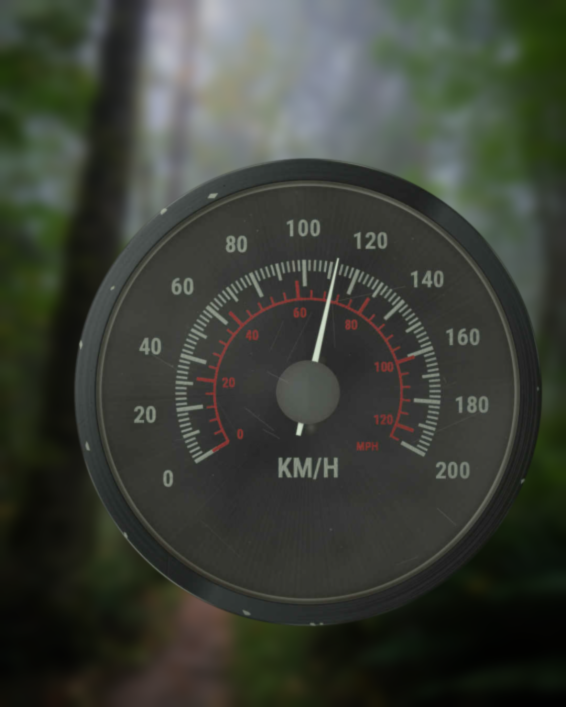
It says 112 km/h
